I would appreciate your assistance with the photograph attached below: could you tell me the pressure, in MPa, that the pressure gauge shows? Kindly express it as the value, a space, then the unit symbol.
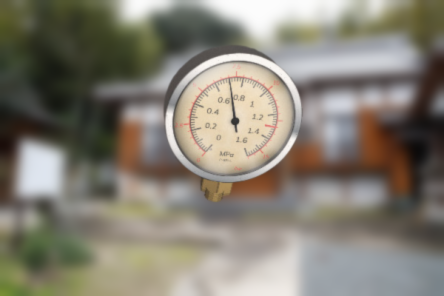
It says 0.7 MPa
